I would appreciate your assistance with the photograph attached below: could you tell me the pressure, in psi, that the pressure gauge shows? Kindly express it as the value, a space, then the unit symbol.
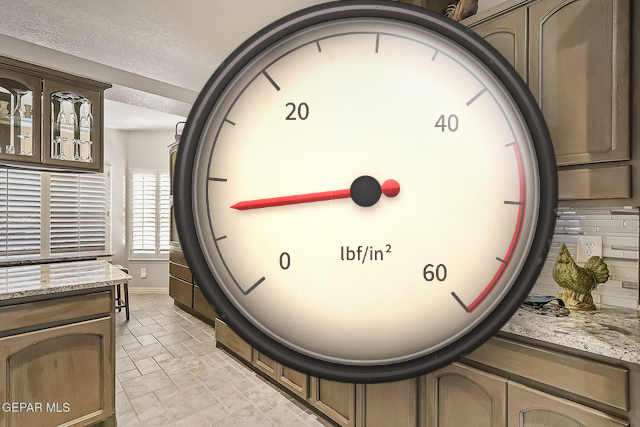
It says 7.5 psi
